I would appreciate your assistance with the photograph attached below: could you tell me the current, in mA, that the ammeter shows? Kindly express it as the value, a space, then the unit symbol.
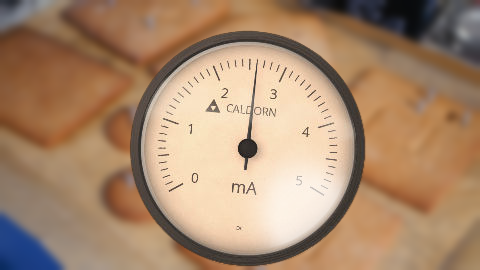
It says 2.6 mA
